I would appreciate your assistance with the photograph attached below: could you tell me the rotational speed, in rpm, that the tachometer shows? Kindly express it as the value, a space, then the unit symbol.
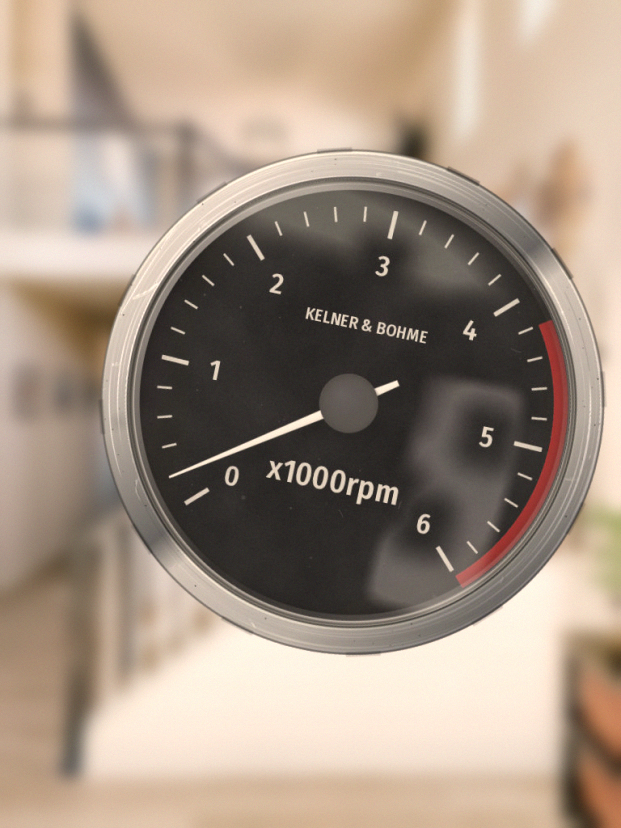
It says 200 rpm
